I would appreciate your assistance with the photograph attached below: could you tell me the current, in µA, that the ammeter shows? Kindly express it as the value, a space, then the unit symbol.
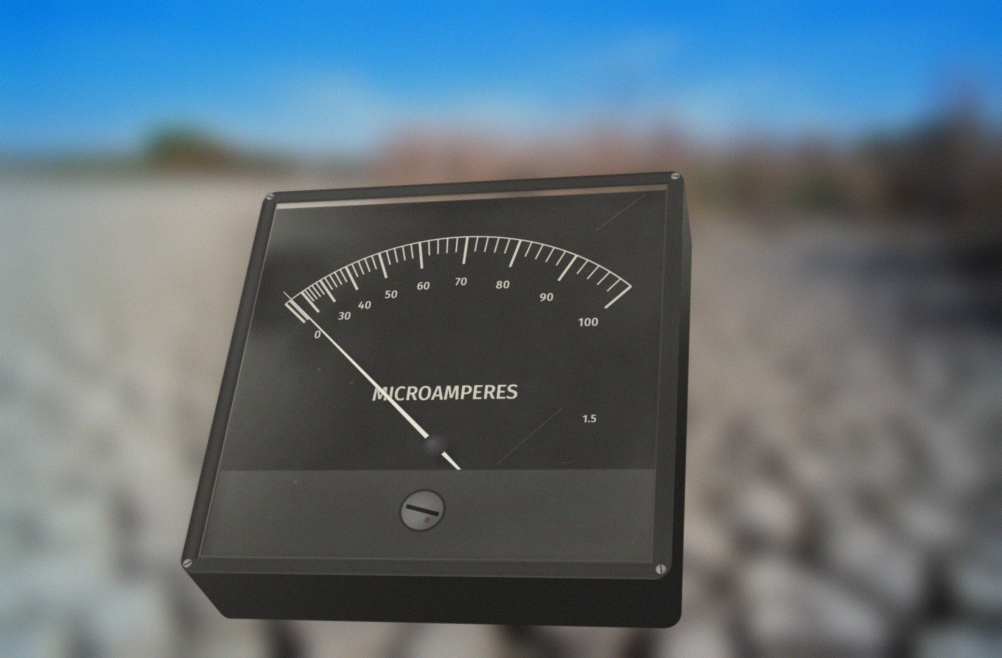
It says 10 µA
